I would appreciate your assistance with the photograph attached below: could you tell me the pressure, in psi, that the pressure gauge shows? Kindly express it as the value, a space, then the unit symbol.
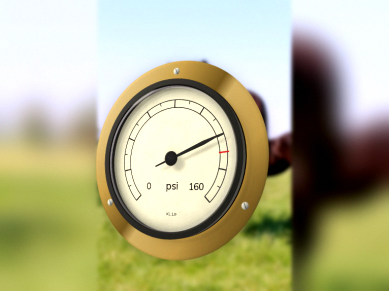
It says 120 psi
